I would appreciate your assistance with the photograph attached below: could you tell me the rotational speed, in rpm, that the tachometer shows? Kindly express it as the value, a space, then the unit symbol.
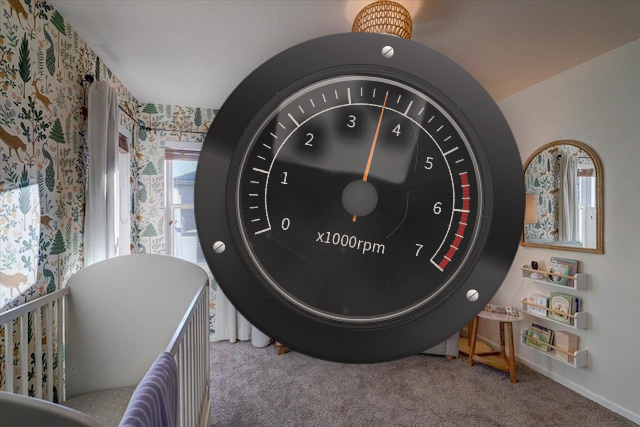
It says 3600 rpm
